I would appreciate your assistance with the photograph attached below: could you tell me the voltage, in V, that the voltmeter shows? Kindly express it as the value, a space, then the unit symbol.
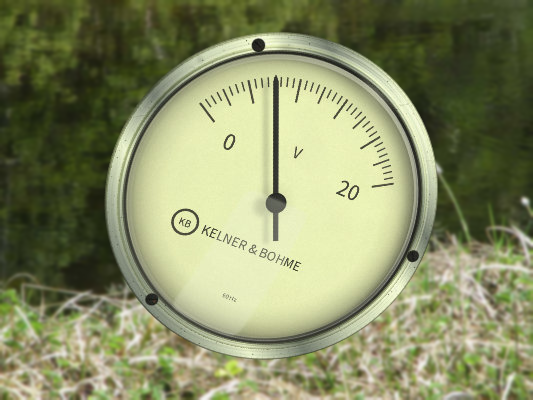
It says 6 V
